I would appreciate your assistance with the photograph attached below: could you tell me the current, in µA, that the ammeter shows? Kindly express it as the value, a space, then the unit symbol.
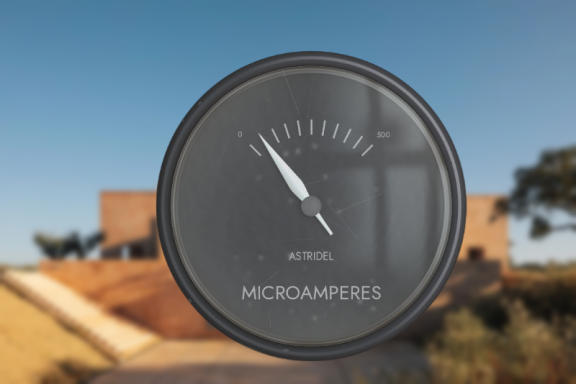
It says 50 µA
